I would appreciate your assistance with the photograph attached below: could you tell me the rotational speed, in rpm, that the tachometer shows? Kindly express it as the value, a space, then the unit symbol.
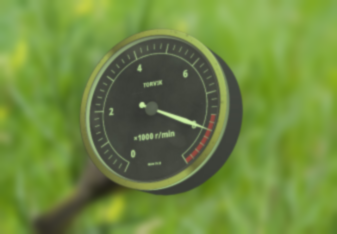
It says 8000 rpm
